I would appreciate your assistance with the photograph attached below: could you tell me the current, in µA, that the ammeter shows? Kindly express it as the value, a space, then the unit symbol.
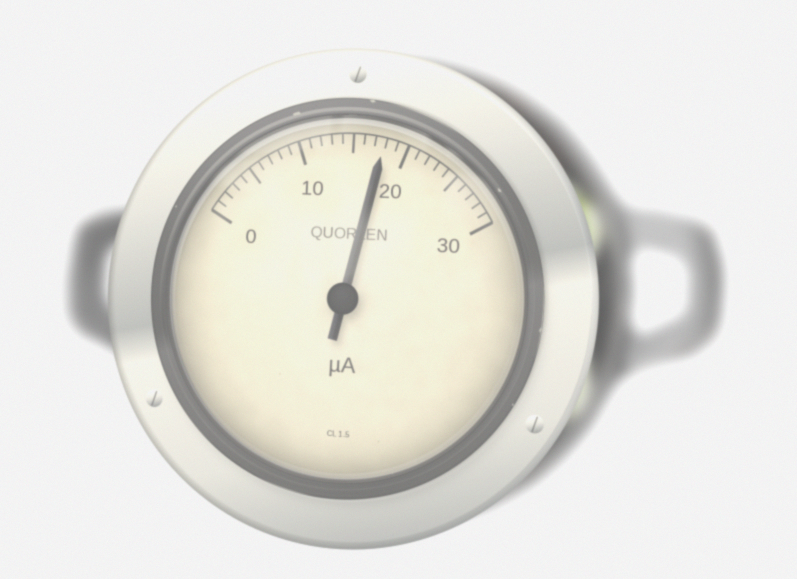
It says 18 µA
